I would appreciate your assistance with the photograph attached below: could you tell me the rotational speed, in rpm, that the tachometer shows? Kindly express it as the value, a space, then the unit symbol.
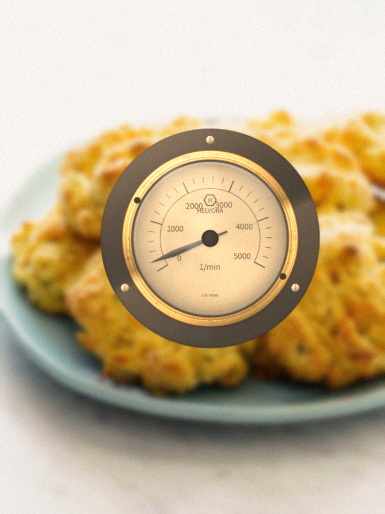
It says 200 rpm
